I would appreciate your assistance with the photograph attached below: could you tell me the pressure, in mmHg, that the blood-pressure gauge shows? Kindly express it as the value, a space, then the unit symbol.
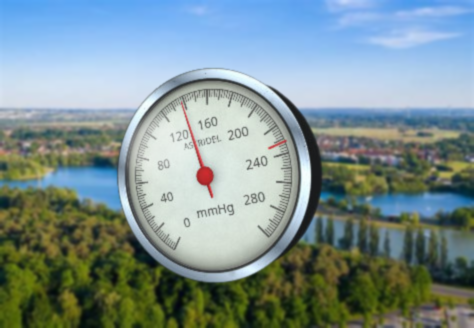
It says 140 mmHg
